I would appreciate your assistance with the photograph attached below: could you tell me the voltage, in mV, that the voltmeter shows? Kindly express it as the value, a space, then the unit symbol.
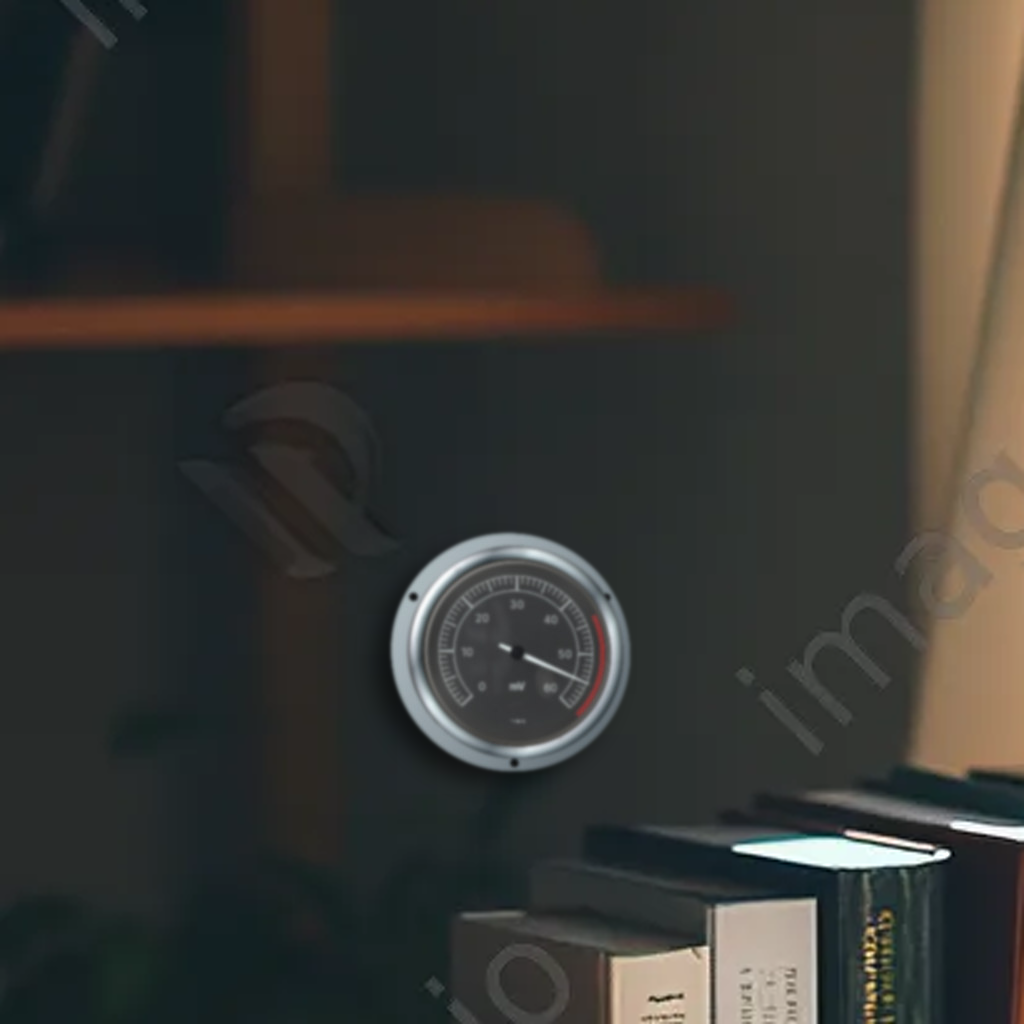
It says 55 mV
